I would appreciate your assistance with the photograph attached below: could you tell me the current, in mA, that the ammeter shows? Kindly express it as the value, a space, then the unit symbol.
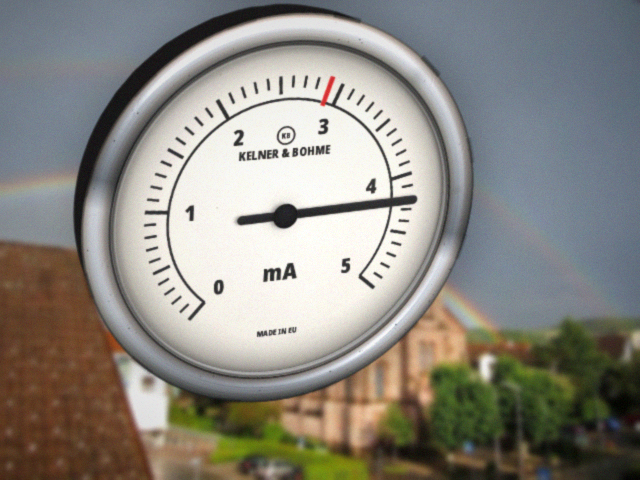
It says 4.2 mA
